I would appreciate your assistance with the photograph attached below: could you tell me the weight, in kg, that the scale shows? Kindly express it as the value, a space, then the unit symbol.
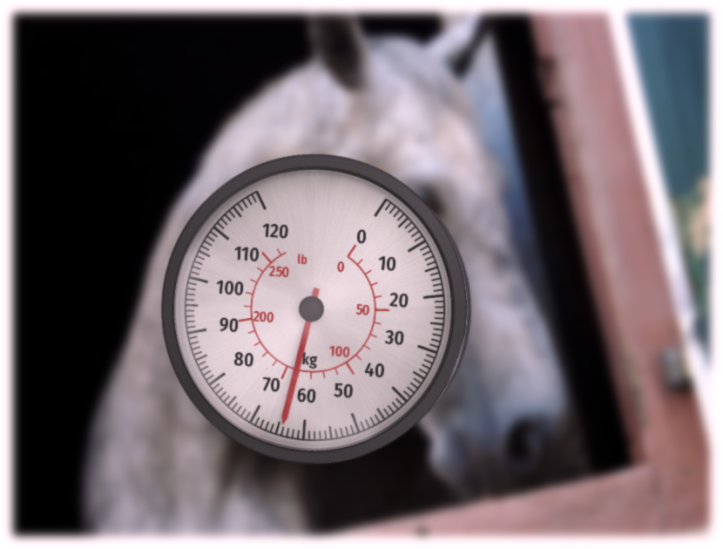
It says 64 kg
